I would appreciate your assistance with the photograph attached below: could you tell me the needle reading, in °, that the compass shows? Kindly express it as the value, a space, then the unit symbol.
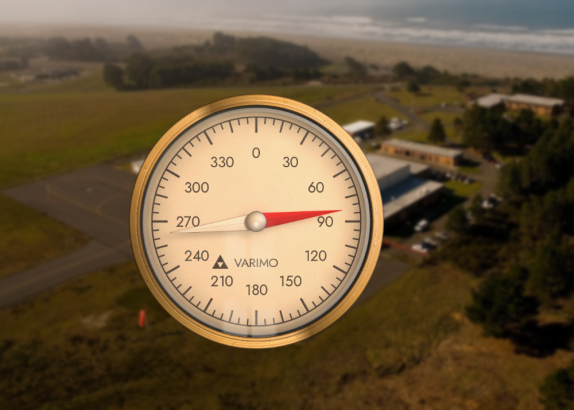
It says 82.5 °
